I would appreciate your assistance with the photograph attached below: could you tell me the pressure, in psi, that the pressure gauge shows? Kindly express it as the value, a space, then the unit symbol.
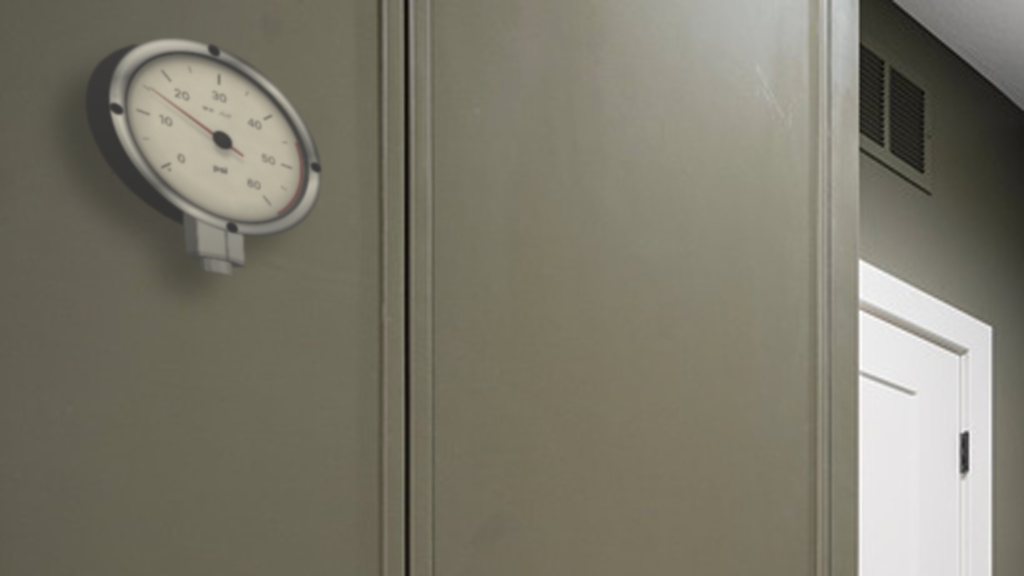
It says 15 psi
